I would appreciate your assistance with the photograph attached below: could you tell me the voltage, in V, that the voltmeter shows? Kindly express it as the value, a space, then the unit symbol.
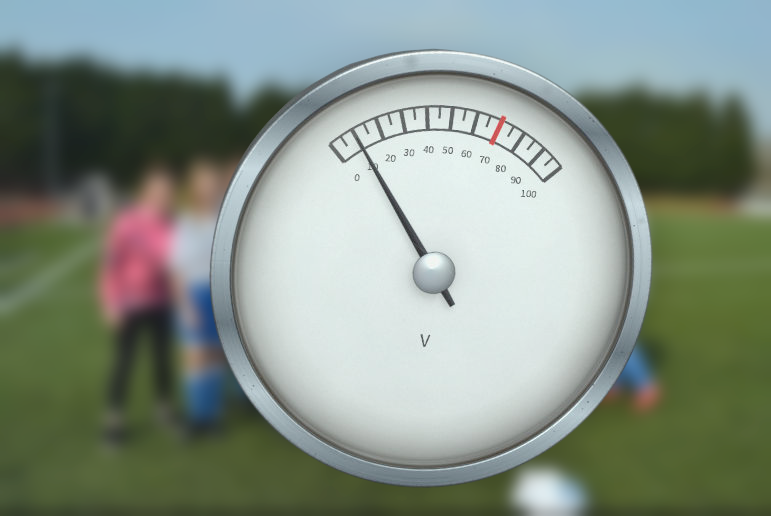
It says 10 V
